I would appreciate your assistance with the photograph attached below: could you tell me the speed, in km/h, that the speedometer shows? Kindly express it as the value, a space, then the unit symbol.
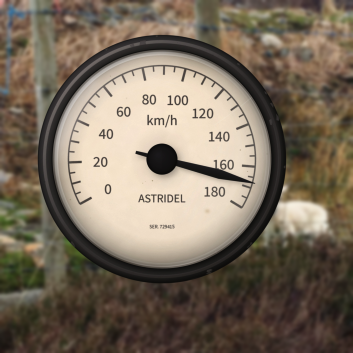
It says 167.5 km/h
